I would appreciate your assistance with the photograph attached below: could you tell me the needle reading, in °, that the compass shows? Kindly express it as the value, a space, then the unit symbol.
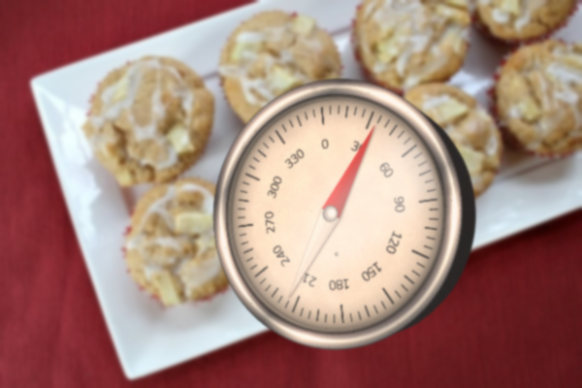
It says 35 °
